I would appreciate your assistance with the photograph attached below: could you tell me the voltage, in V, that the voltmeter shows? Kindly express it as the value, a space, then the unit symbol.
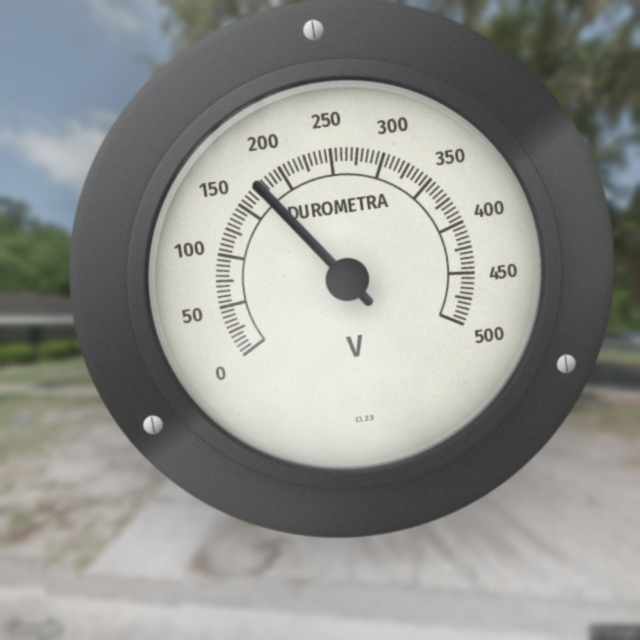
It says 175 V
